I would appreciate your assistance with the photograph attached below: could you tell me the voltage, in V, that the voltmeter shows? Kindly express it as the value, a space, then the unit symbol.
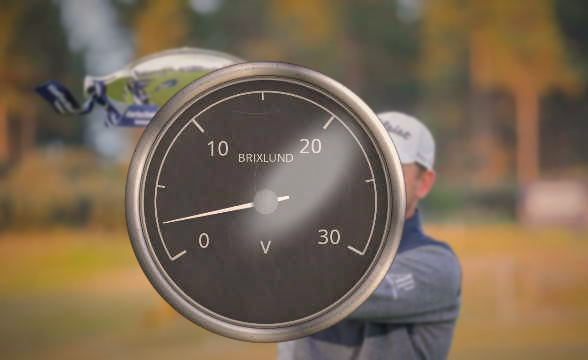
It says 2.5 V
